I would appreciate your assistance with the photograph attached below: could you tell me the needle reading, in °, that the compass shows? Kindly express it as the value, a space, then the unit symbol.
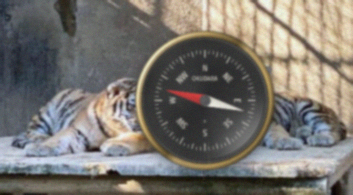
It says 285 °
